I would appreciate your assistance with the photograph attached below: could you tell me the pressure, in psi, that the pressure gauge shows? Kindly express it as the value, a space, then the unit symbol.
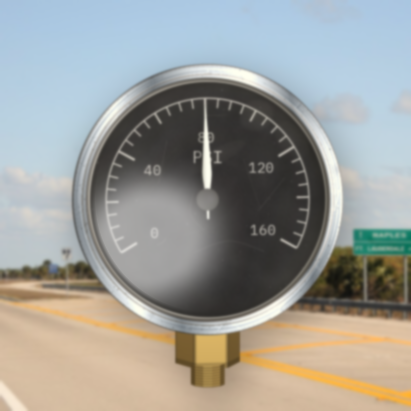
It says 80 psi
